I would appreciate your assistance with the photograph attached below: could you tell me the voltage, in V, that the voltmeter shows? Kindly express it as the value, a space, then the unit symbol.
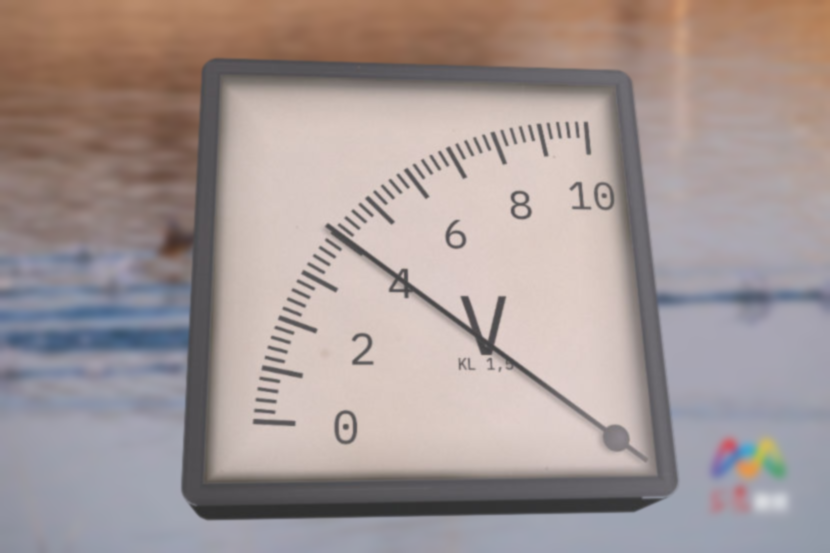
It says 4 V
